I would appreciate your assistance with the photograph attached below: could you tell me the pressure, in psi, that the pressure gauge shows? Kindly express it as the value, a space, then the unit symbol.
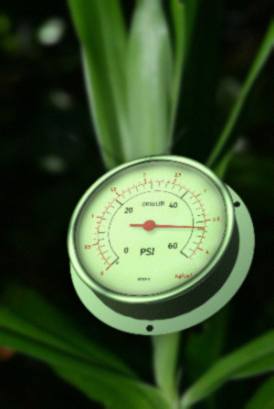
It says 52 psi
